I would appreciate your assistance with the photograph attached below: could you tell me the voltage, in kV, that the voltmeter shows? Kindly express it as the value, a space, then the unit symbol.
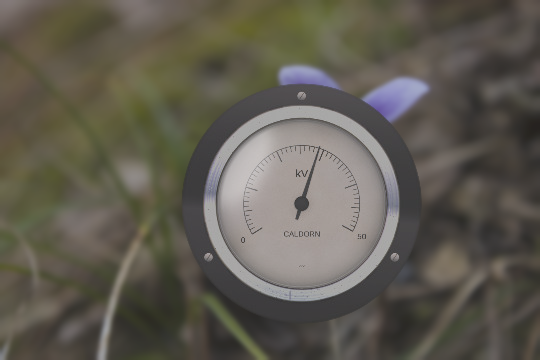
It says 29 kV
